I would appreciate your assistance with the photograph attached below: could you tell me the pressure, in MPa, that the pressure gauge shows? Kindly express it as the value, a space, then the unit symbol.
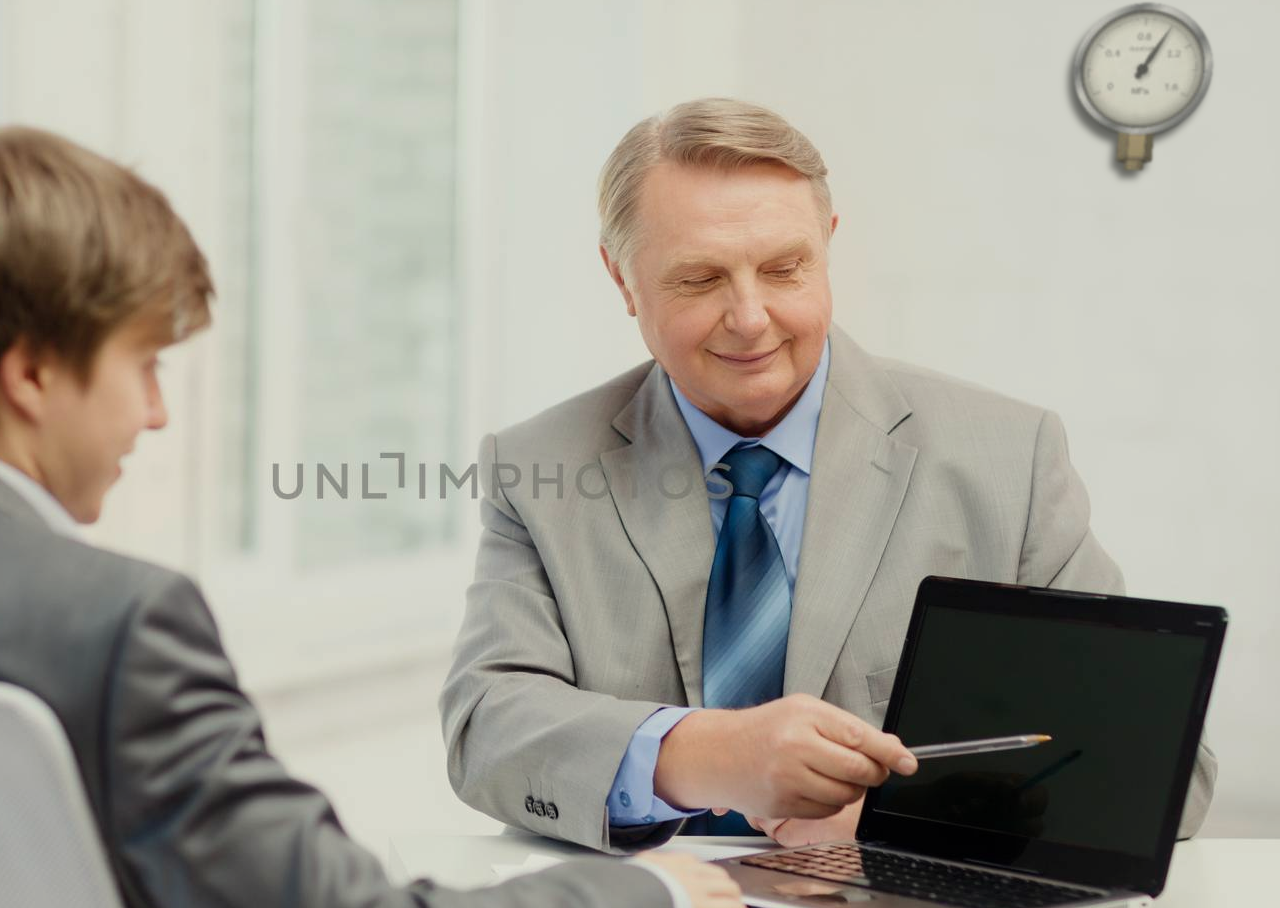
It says 1 MPa
